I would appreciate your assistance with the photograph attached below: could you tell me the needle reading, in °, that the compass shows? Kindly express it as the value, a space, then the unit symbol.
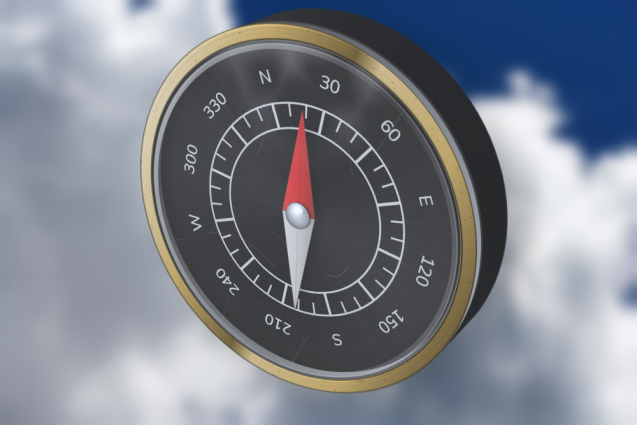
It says 20 °
